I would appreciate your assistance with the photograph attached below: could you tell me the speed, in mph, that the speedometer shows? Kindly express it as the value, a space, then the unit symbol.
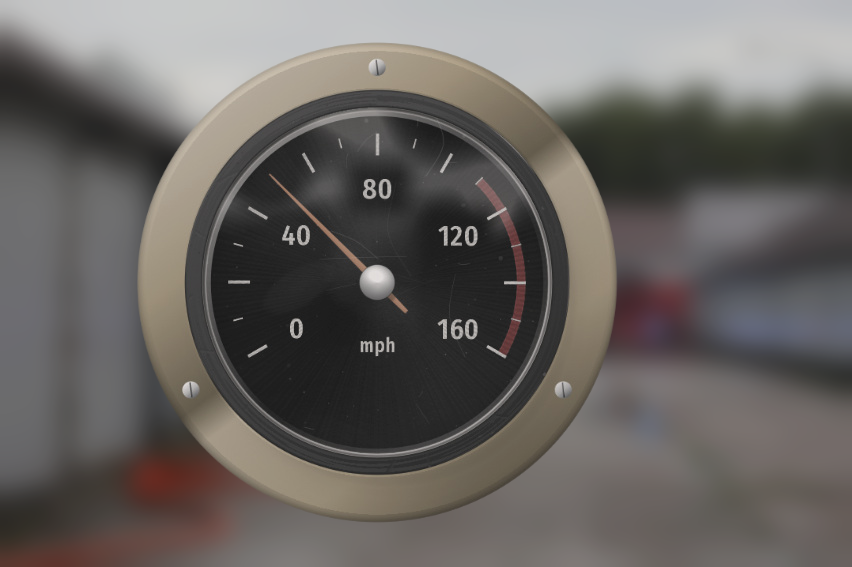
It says 50 mph
